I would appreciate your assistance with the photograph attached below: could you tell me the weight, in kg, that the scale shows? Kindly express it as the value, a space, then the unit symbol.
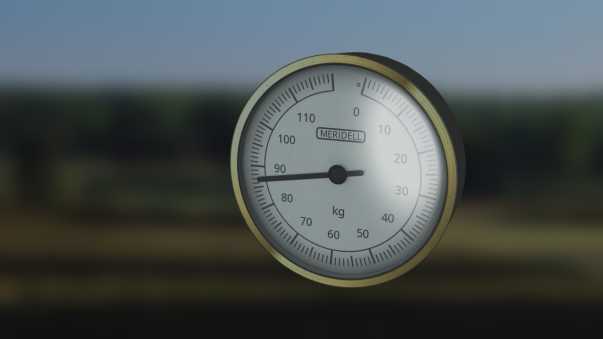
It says 87 kg
